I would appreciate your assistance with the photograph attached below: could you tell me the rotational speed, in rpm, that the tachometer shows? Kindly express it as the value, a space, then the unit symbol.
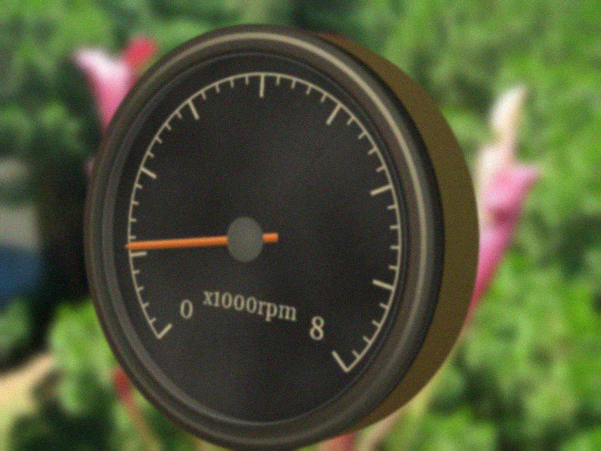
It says 1100 rpm
